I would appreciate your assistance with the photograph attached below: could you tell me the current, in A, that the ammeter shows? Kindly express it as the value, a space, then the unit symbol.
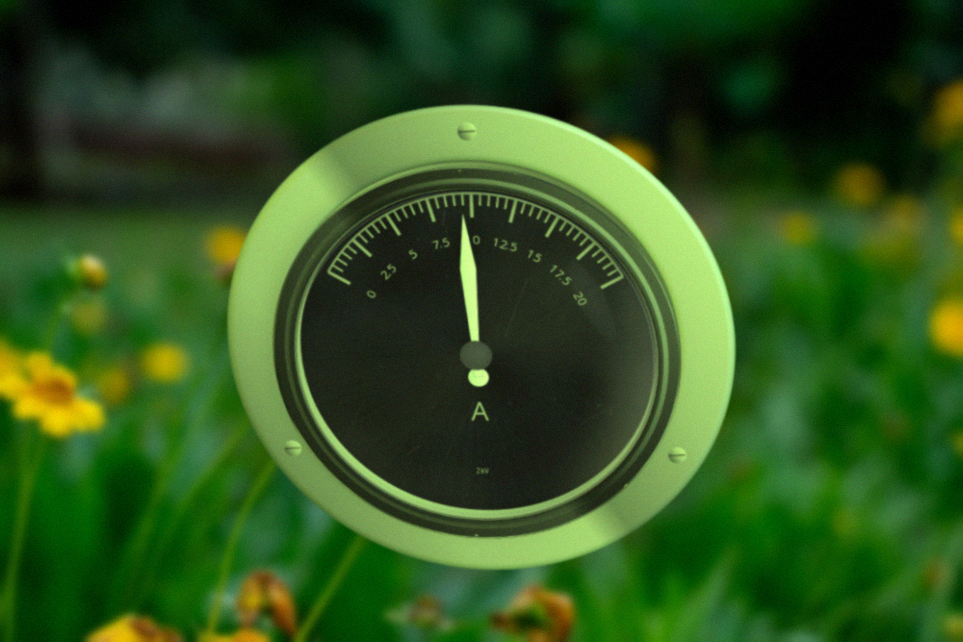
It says 9.5 A
